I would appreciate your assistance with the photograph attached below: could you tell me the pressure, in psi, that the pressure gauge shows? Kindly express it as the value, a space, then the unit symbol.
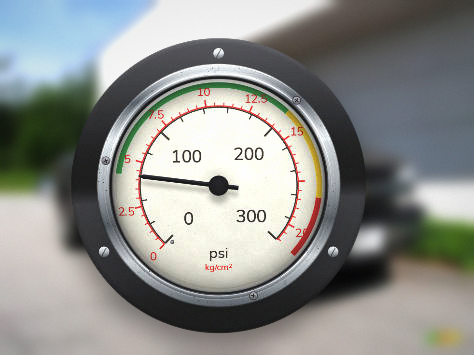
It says 60 psi
